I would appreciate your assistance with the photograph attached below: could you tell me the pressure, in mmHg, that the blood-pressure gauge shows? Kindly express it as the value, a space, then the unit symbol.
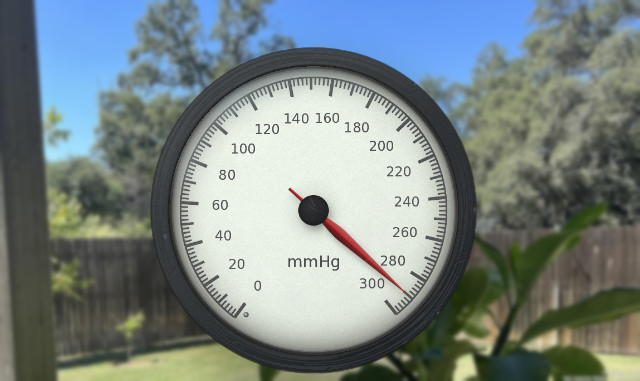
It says 290 mmHg
